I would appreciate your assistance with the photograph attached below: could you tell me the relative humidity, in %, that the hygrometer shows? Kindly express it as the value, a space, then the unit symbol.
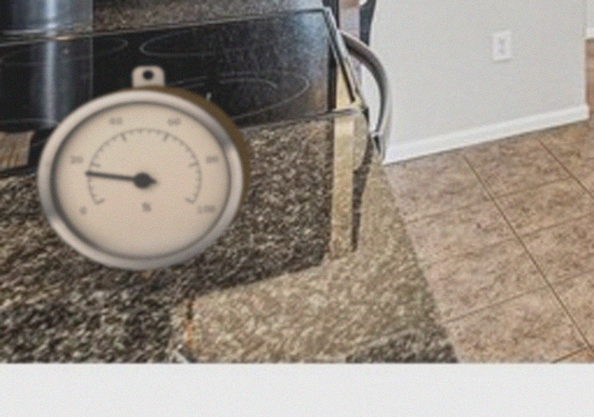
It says 16 %
